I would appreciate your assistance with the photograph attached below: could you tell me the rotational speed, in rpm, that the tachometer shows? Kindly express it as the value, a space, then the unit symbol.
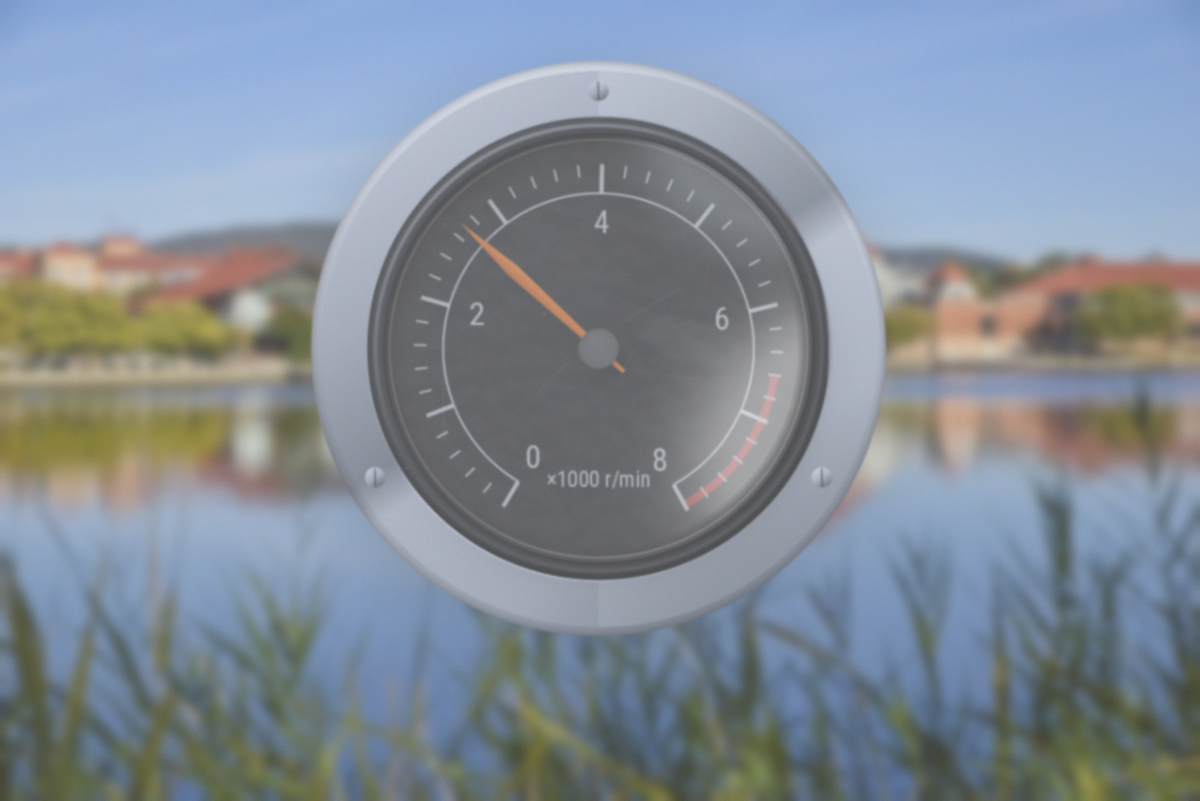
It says 2700 rpm
